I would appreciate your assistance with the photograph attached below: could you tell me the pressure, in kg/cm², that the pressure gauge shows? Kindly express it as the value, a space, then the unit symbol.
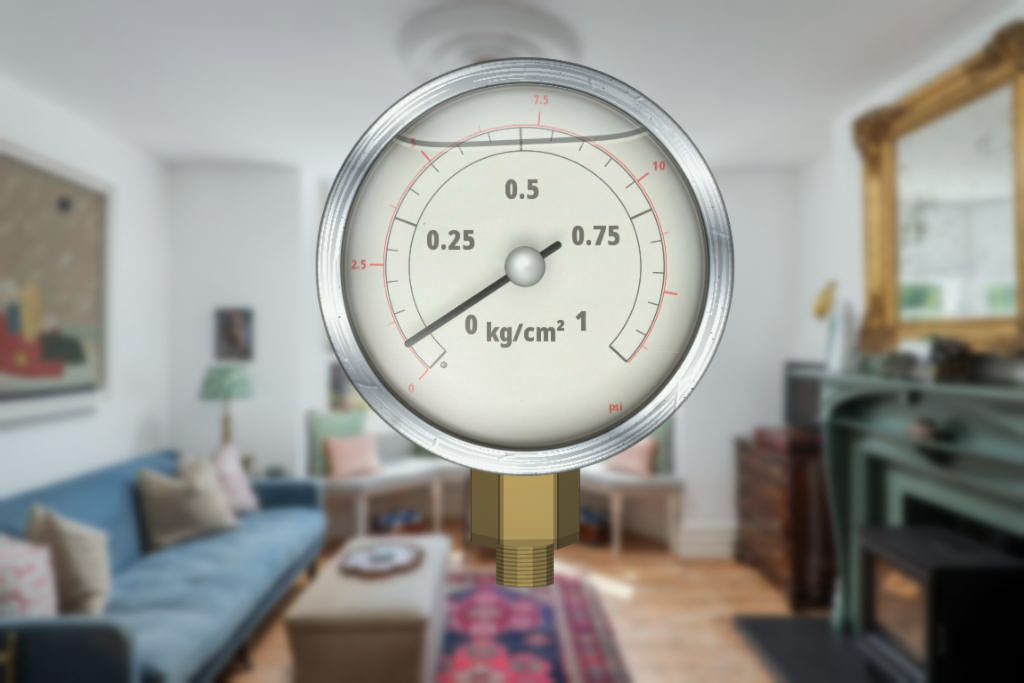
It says 0.05 kg/cm²
